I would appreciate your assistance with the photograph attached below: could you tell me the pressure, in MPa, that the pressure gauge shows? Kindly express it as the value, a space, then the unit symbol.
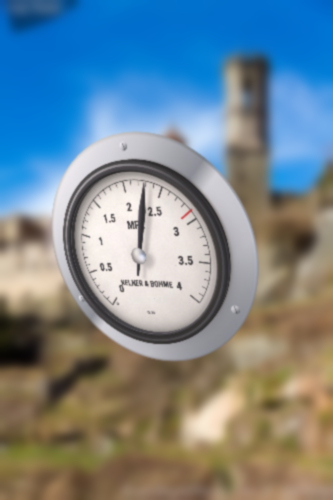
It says 2.3 MPa
